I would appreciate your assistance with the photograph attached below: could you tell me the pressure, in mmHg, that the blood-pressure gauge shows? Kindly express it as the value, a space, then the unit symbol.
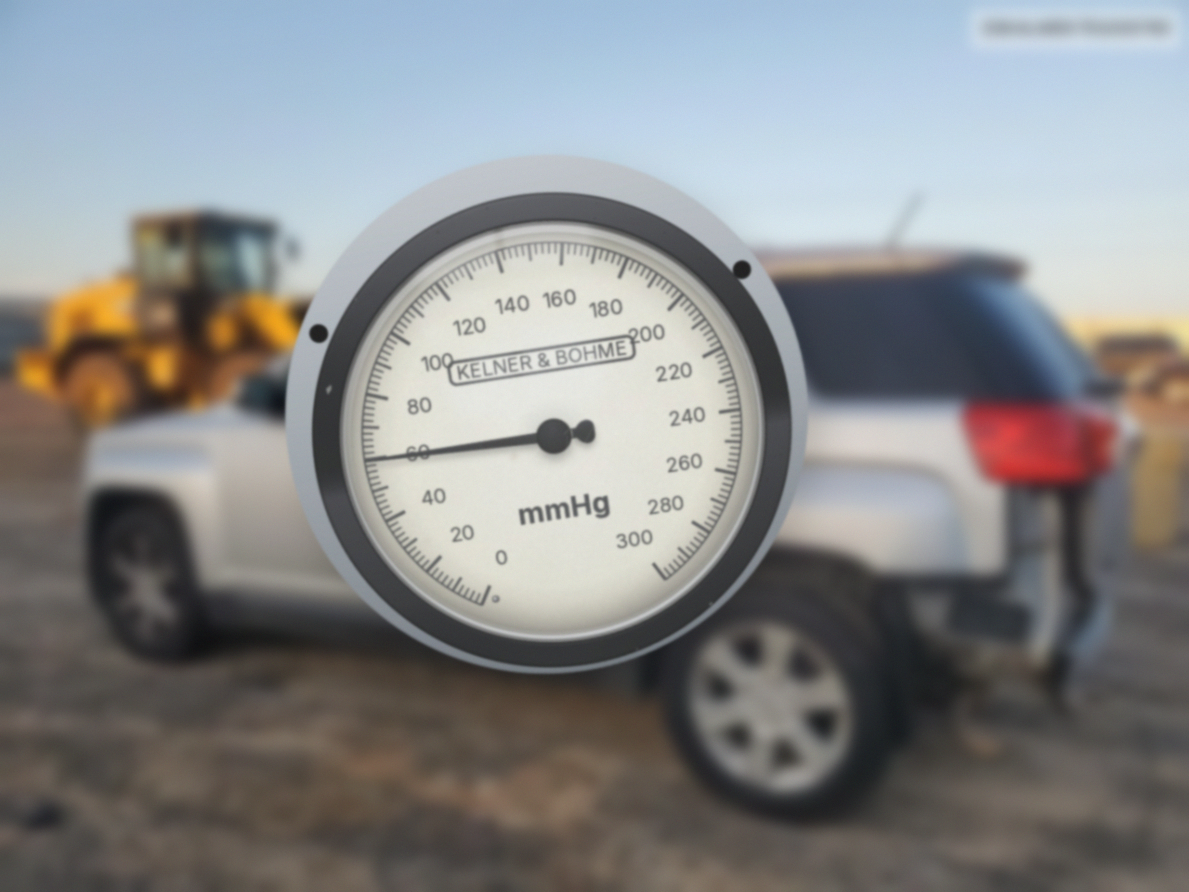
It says 60 mmHg
